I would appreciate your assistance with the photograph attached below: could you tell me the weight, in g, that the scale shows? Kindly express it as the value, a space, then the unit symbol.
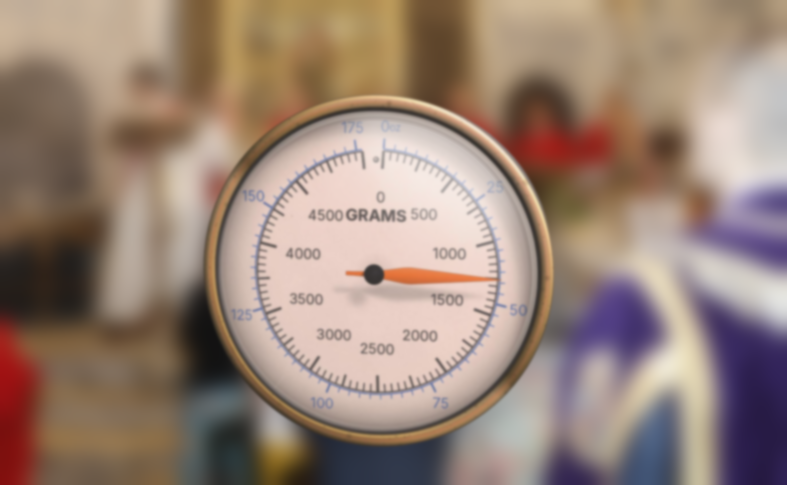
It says 1250 g
